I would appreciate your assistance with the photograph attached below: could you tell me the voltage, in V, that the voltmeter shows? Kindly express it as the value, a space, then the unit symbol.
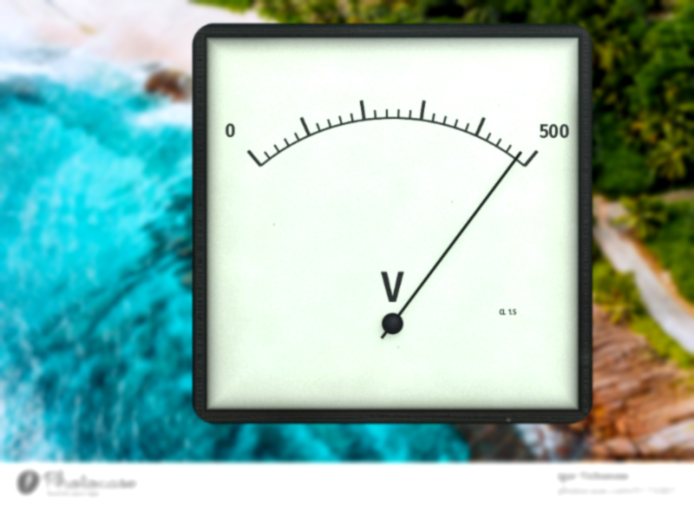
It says 480 V
